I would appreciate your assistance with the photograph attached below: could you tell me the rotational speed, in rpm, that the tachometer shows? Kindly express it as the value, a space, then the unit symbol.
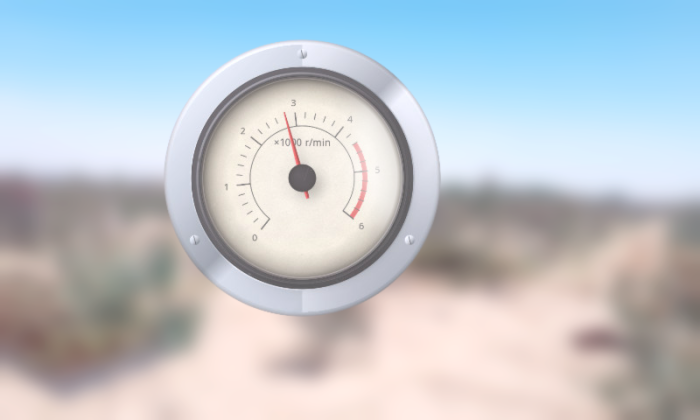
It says 2800 rpm
